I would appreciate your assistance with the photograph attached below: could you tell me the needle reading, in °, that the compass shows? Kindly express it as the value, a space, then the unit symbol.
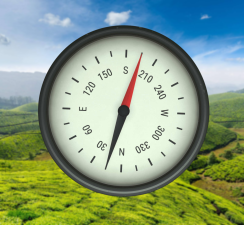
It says 195 °
